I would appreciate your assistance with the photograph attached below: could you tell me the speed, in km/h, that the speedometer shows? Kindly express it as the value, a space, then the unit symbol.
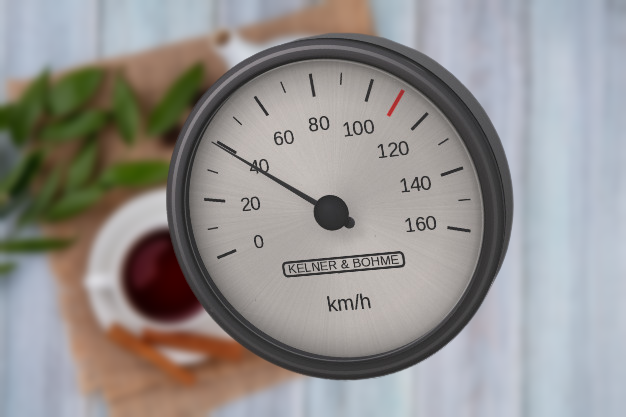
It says 40 km/h
